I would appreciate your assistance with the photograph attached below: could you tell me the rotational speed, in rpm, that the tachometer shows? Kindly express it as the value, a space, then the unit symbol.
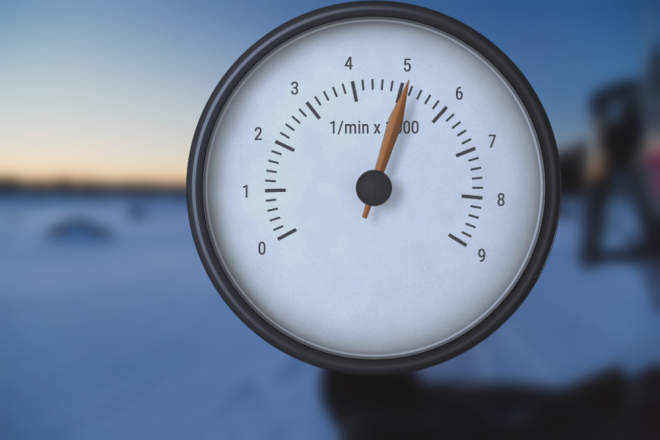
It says 5100 rpm
